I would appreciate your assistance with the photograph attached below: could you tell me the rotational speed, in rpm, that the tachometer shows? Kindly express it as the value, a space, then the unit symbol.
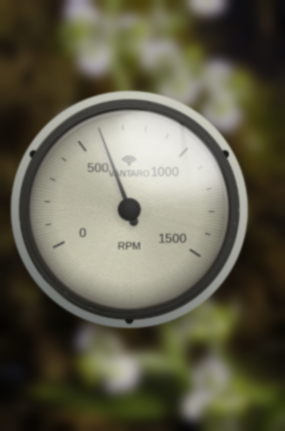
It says 600 rpm
